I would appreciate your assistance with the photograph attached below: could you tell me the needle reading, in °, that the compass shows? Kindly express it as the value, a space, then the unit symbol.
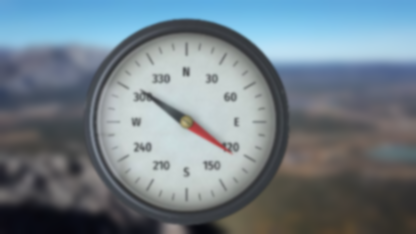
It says 125 °
